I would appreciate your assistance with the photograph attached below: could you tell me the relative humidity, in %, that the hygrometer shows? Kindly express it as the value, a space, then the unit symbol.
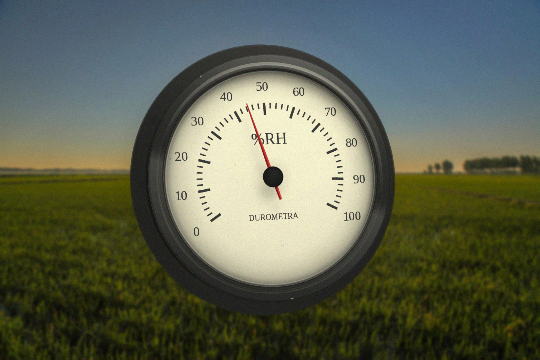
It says 44 %
